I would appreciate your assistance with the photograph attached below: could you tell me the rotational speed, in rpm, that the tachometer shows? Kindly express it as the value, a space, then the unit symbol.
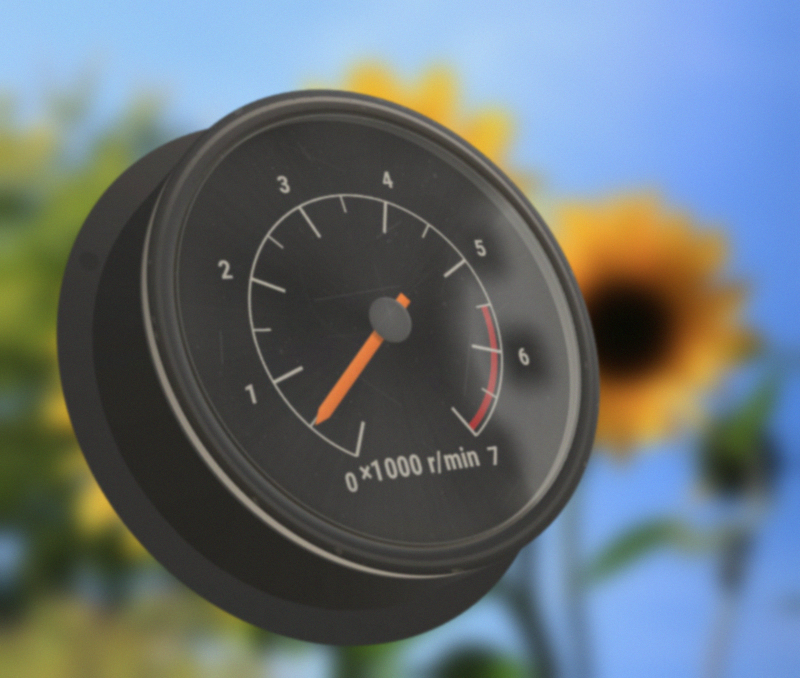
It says 500 rpm
